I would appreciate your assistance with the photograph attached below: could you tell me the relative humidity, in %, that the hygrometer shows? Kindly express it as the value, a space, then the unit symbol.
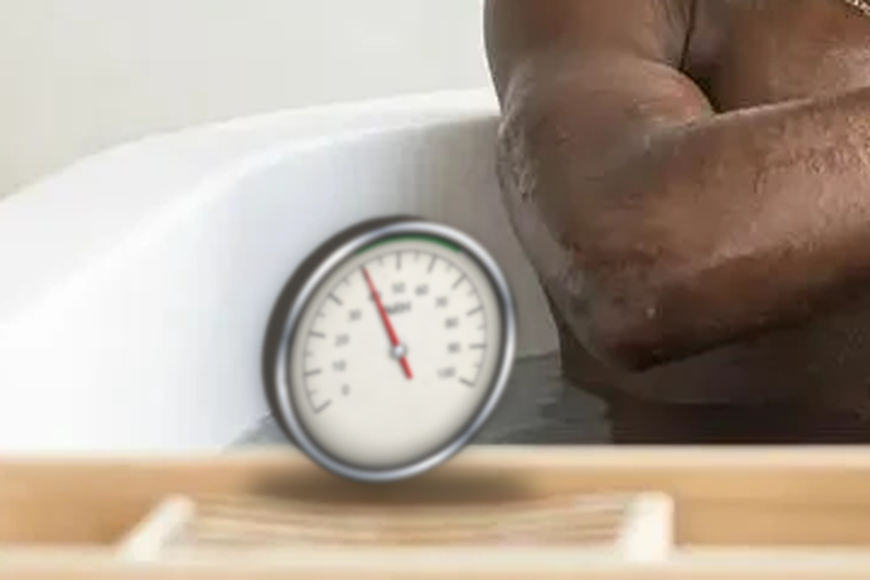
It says 40 %
